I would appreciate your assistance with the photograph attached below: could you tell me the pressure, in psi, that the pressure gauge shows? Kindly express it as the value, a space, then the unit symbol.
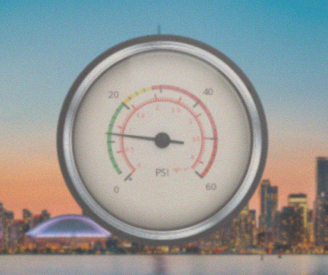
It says 12 psi
